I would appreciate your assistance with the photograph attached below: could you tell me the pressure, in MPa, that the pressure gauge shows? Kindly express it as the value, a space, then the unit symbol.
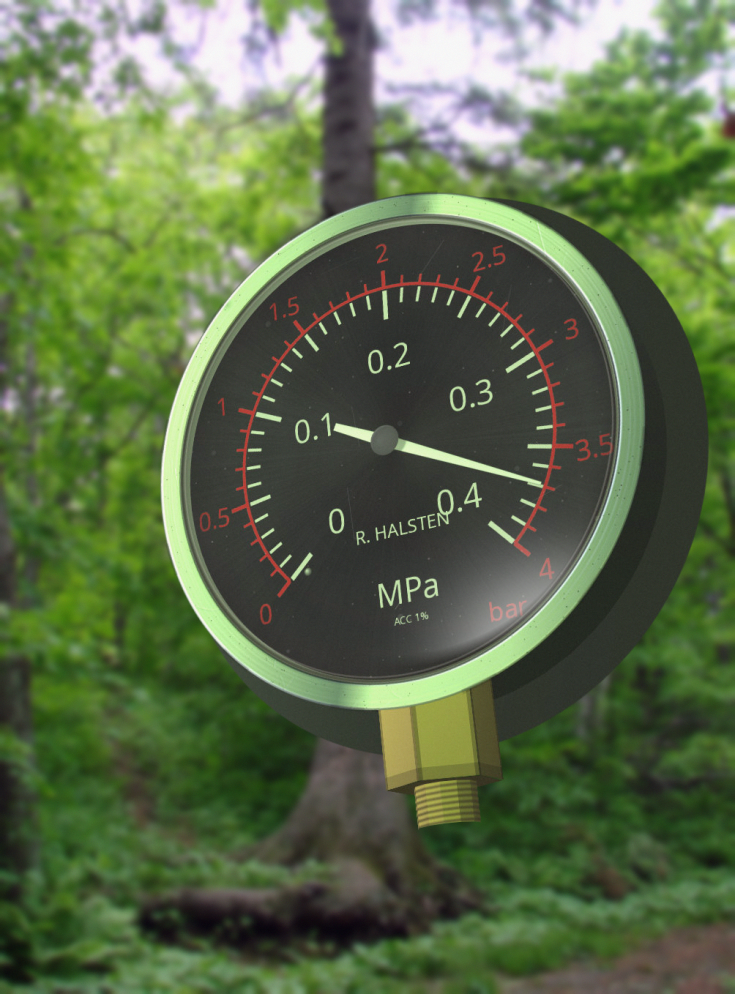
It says 0.37 MPa
